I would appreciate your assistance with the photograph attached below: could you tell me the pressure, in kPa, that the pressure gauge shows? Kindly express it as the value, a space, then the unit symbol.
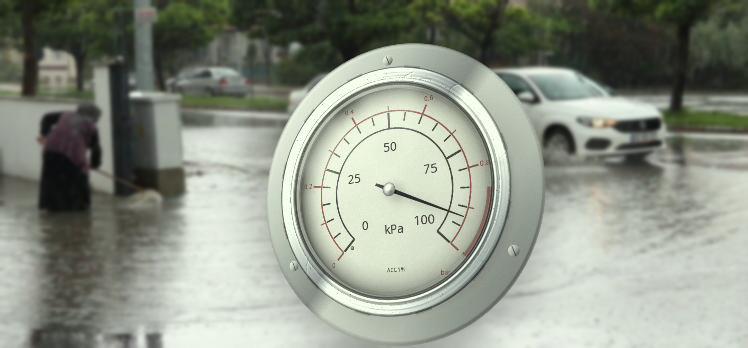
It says 92.5 kPa
